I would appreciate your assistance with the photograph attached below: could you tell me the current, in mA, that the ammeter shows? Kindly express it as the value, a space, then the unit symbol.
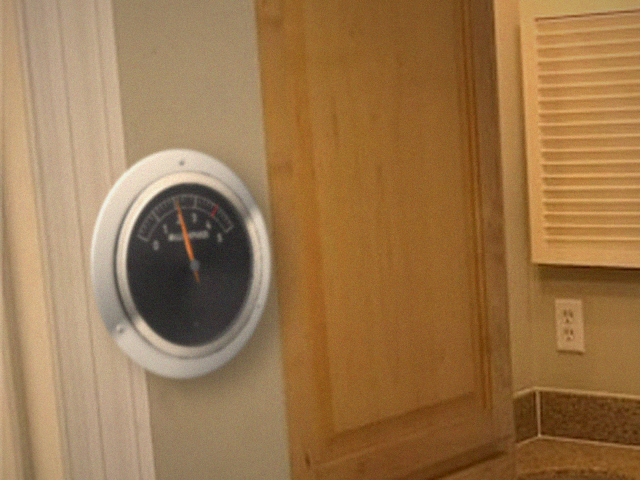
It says 2 mA
